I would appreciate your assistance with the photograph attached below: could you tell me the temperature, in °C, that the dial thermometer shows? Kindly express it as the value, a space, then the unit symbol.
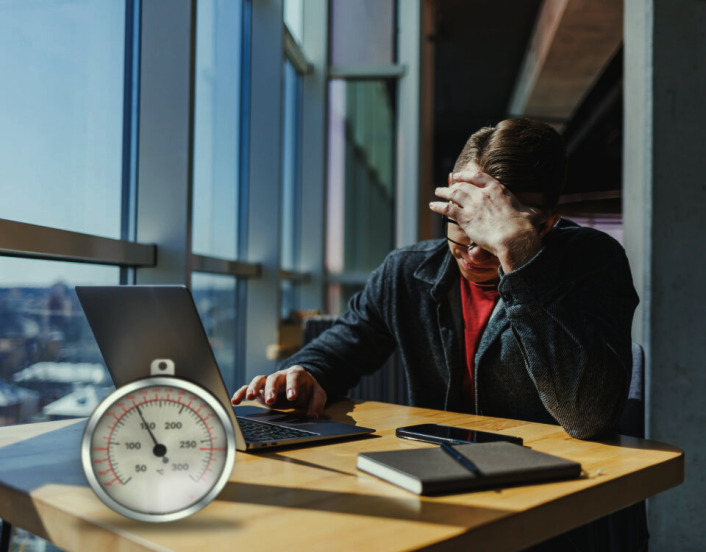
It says 150 °C
